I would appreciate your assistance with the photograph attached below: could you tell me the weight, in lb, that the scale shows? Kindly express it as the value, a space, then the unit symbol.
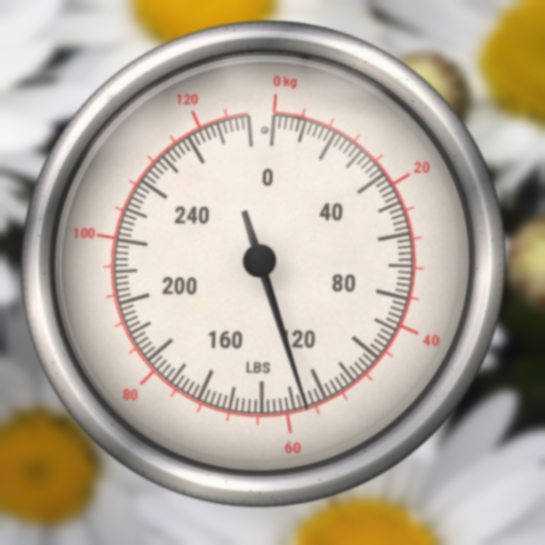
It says 126 lb
